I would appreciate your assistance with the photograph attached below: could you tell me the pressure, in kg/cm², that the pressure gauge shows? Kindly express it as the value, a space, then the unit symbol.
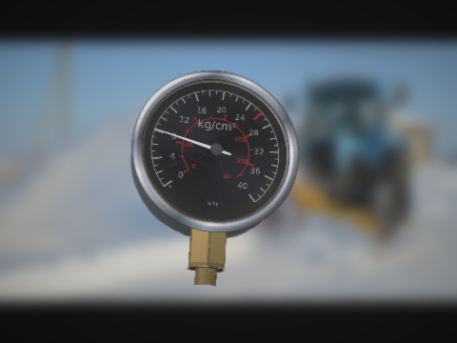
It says 8 kg/cm²
